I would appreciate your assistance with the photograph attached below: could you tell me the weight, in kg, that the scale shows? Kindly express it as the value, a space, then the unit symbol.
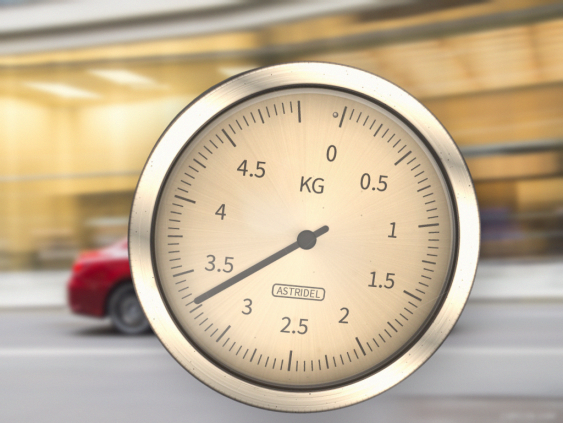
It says 3.3 kg
